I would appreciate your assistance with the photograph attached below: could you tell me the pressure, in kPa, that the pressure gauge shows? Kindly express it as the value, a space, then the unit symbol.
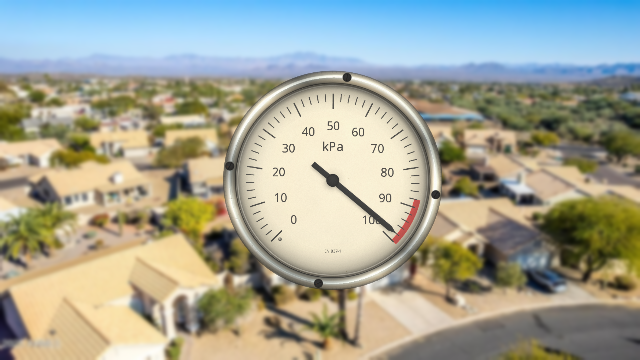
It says 98 kPa
